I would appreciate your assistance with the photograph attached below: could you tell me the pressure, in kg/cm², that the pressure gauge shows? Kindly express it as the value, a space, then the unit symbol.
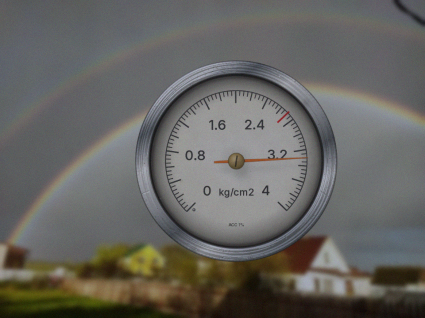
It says 3.3 kg/cm²
